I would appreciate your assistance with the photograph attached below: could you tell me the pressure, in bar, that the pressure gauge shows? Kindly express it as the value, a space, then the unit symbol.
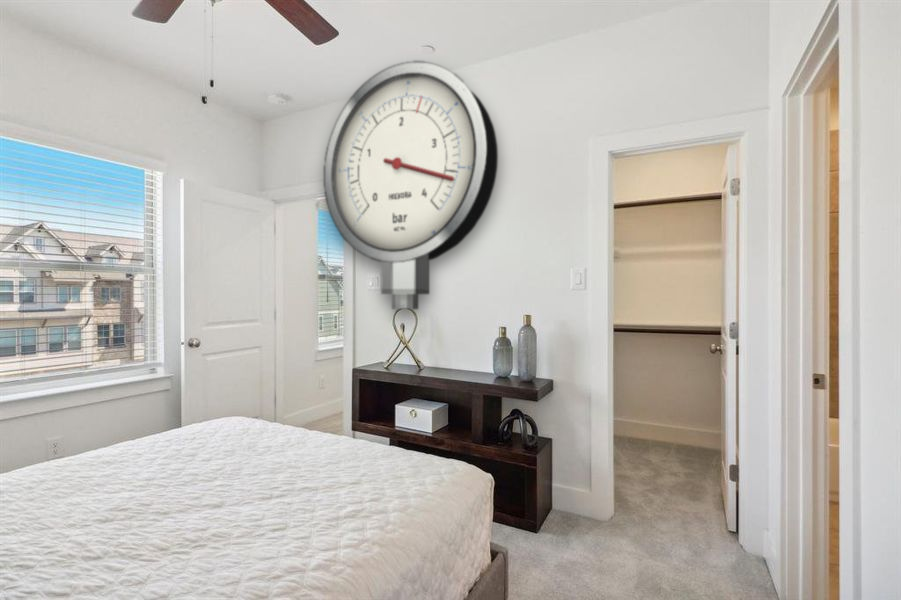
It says 3.6 bar
